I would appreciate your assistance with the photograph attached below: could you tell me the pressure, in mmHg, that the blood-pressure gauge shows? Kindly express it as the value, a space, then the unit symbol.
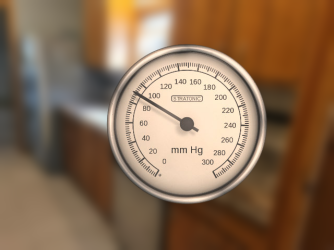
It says 90 mmHg
